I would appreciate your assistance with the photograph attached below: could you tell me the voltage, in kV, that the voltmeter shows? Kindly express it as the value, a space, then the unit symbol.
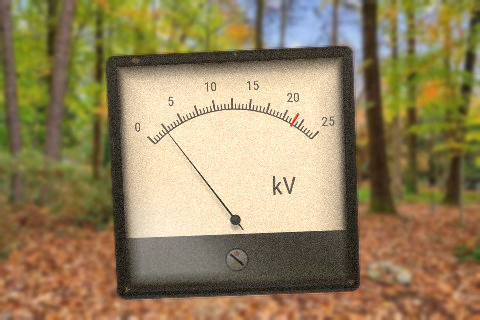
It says 2.5 kV
